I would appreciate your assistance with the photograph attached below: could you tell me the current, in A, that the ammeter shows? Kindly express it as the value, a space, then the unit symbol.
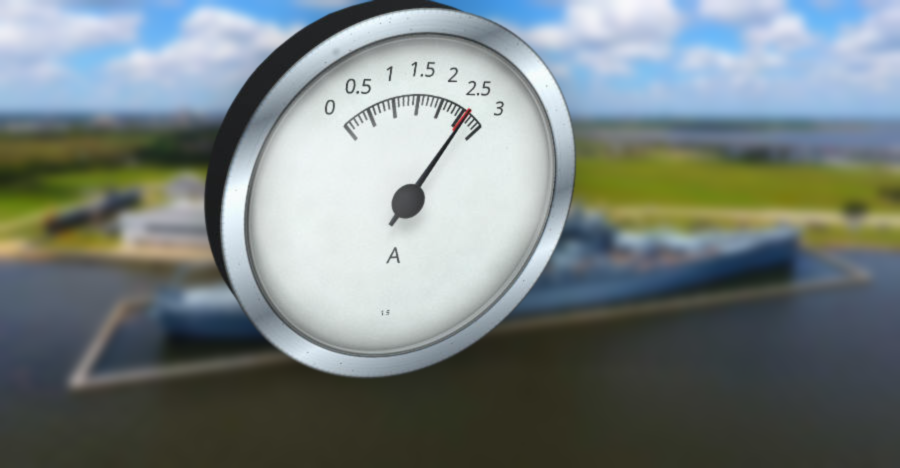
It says 2.5 A
